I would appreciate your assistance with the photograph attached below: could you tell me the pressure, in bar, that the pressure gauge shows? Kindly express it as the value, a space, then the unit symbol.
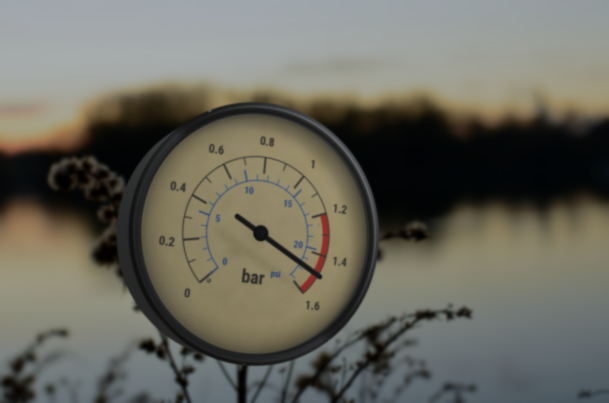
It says 1.5 bar
